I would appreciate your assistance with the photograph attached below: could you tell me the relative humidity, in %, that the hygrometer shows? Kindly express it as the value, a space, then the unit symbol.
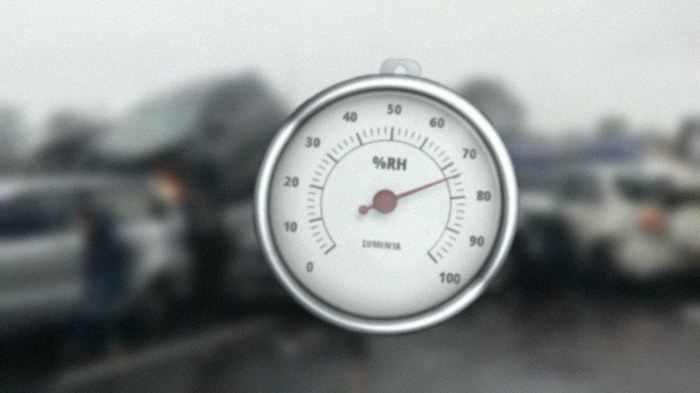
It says 74 %
